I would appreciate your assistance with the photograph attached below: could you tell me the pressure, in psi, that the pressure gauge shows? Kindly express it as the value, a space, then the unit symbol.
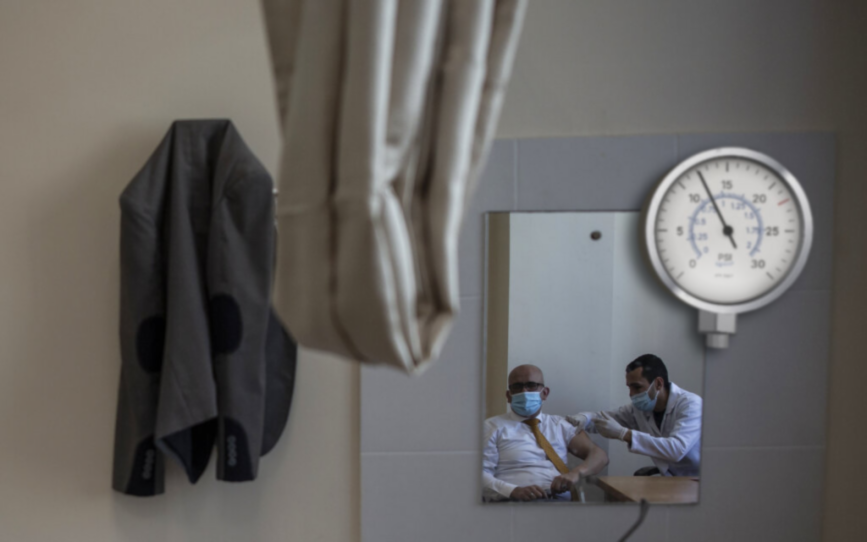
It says 12 psi
